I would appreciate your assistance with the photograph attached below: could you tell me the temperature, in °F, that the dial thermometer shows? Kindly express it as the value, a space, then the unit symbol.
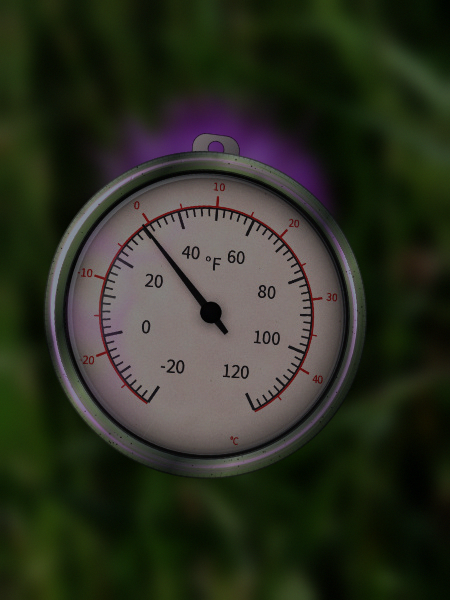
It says 30 °F
